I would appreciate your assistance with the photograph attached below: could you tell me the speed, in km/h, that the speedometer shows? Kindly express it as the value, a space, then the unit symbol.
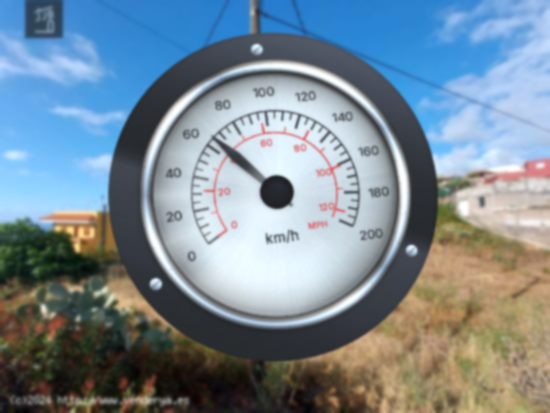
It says 65 km/h
